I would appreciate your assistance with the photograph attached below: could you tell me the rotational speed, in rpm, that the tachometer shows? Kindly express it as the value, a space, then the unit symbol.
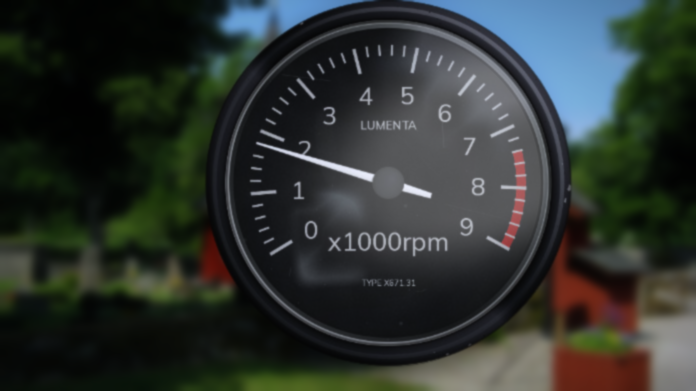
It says 1800 rpm
